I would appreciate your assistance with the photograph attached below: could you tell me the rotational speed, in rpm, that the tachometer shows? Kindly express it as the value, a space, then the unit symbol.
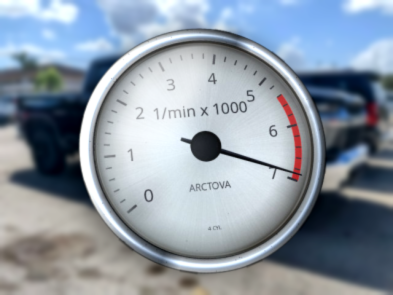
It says 6900 rpm
